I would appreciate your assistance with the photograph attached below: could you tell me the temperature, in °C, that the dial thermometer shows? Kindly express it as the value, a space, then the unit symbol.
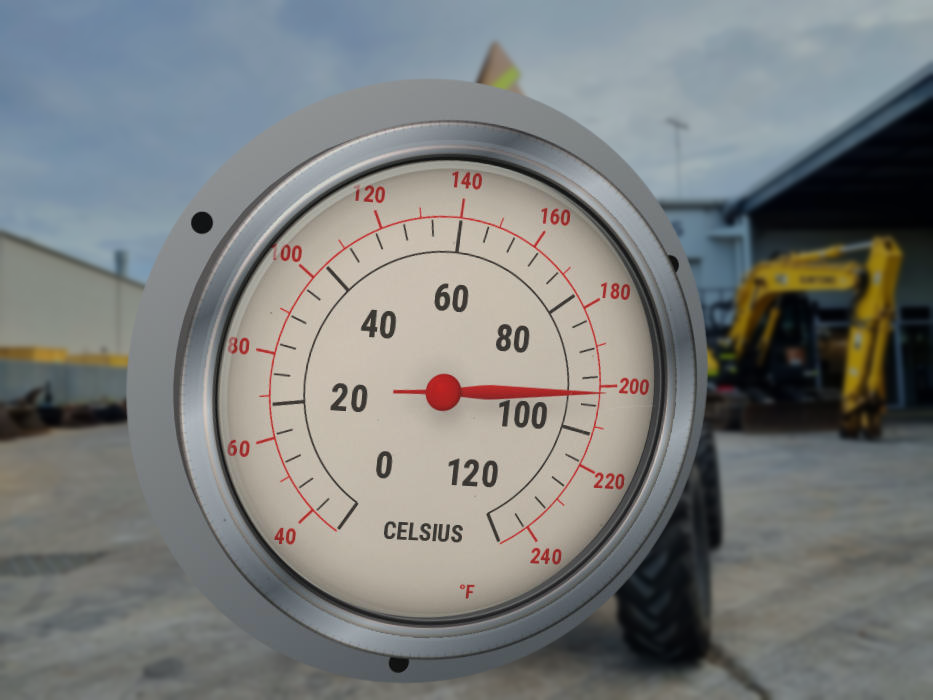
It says 94 °C
